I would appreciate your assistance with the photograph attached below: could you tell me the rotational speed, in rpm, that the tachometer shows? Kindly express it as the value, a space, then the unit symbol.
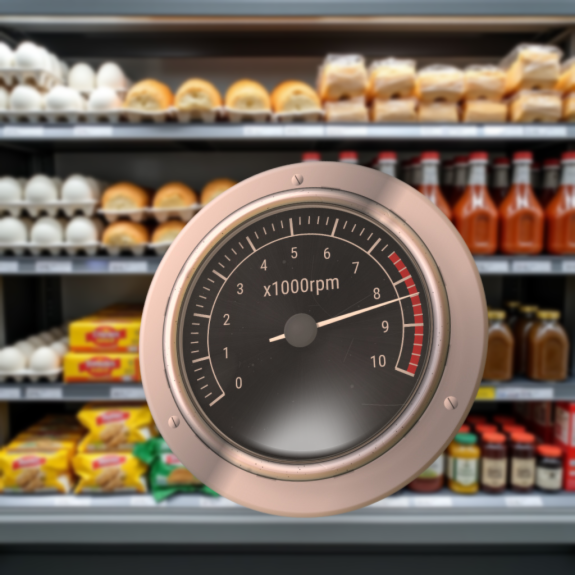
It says 8400 rpm
